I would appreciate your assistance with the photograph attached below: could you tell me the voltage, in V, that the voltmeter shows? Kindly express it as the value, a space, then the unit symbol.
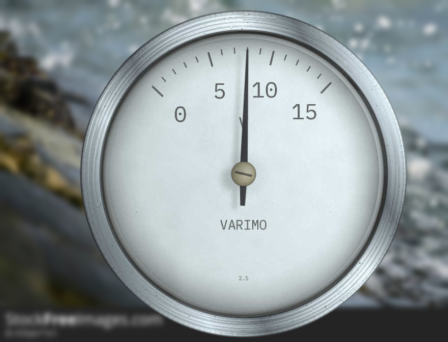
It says 8 V
